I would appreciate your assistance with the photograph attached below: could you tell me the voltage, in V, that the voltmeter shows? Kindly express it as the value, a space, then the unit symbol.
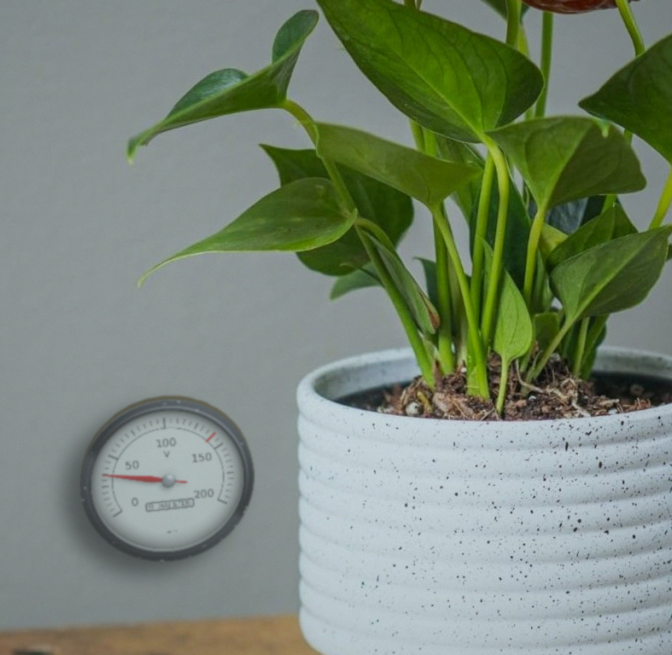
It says 35 V
